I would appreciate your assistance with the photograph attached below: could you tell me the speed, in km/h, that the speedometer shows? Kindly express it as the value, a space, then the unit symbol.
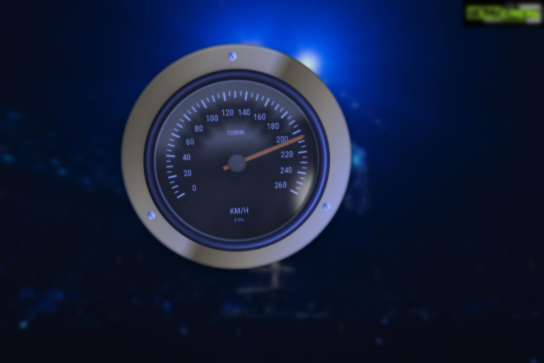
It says 205 km/h
